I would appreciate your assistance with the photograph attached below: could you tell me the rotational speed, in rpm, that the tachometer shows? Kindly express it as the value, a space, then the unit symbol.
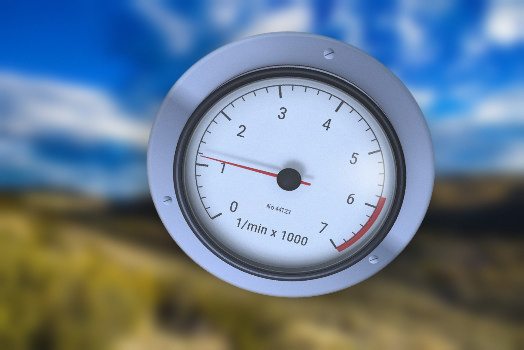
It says 1200 rpm
